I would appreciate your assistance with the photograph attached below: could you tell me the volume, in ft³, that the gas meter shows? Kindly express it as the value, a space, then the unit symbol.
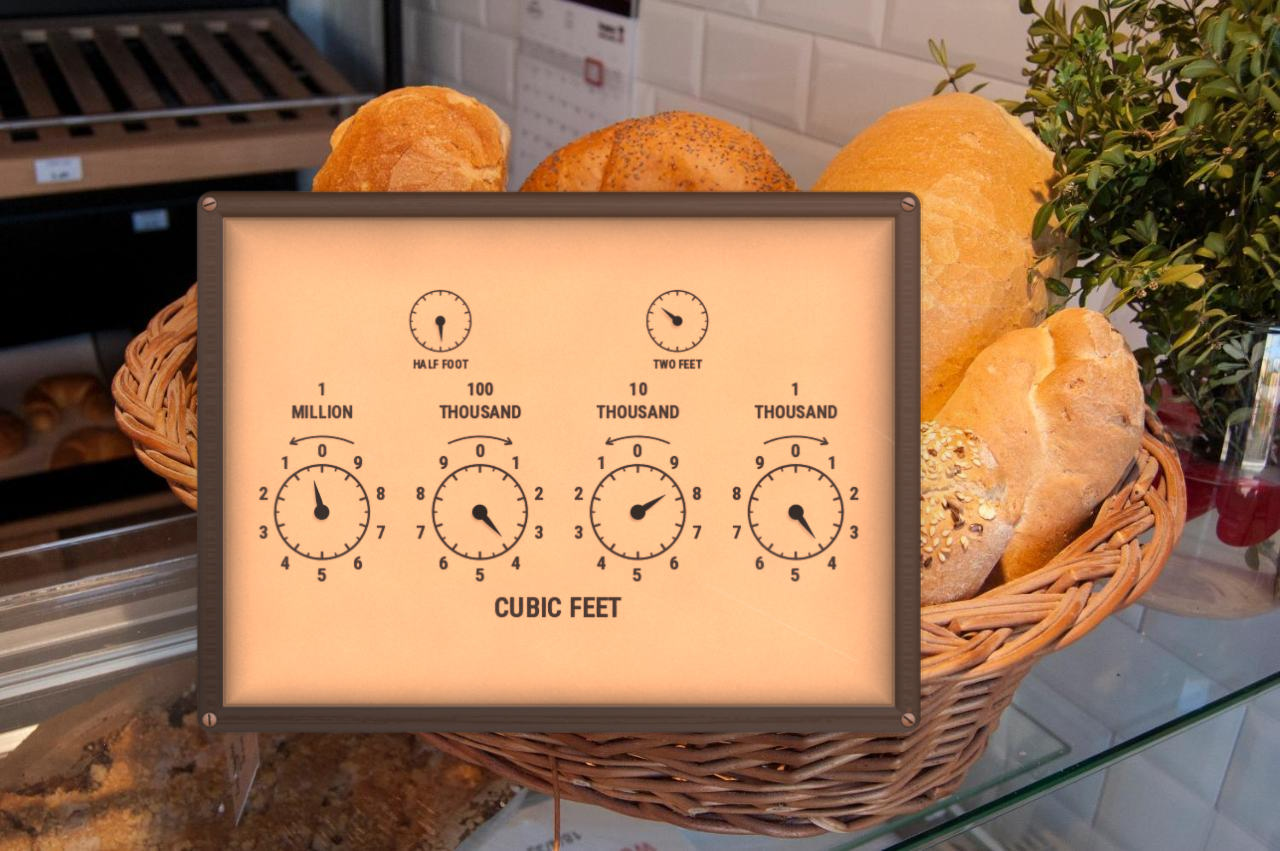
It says 38400 ft³
